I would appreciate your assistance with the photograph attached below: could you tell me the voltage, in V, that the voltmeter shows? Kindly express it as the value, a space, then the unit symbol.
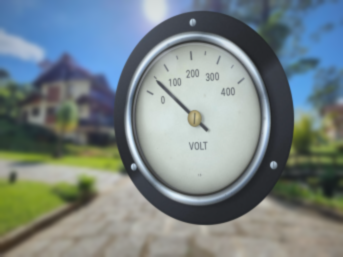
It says 50 V
